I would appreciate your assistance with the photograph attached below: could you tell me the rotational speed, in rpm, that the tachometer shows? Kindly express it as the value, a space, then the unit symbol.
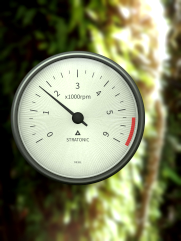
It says 1750 rpm
